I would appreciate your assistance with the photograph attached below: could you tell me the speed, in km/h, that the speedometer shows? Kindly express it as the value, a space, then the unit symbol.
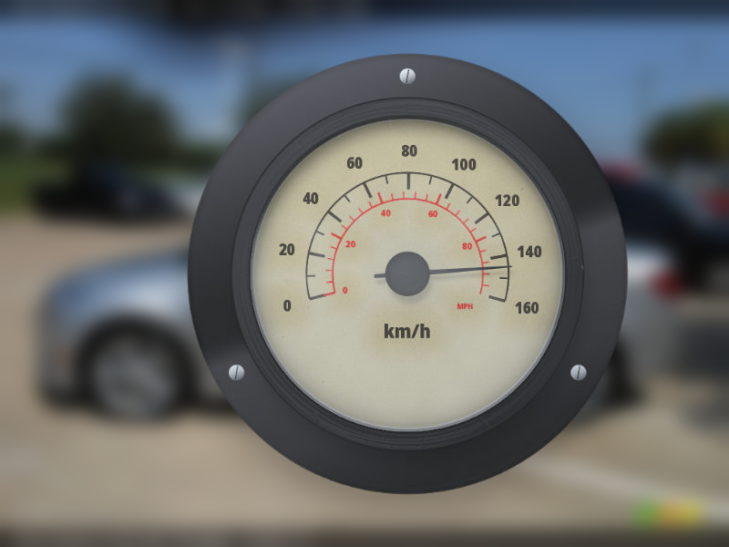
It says 145 km/h
